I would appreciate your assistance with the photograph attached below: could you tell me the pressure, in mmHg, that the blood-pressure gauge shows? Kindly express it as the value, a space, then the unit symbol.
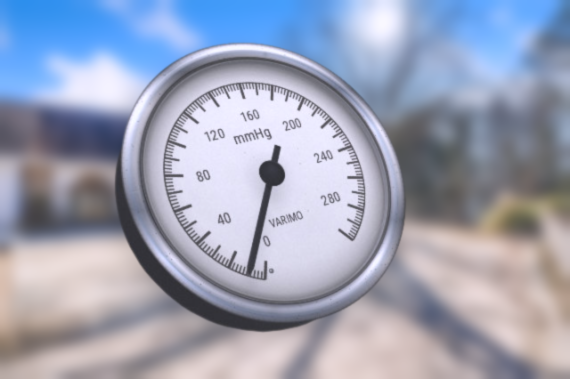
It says 10 mmHg
